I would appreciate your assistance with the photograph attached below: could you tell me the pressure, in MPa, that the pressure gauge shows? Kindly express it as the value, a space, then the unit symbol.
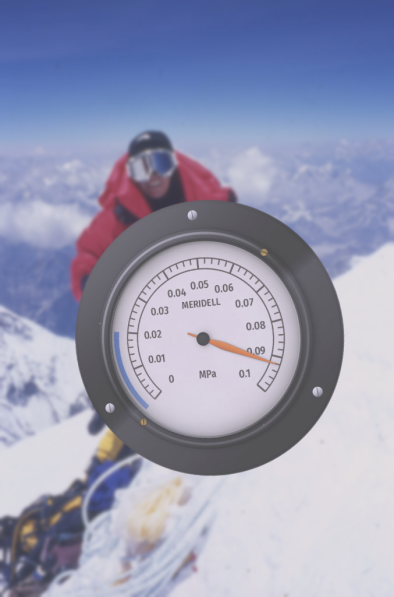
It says 0.092 MPa
